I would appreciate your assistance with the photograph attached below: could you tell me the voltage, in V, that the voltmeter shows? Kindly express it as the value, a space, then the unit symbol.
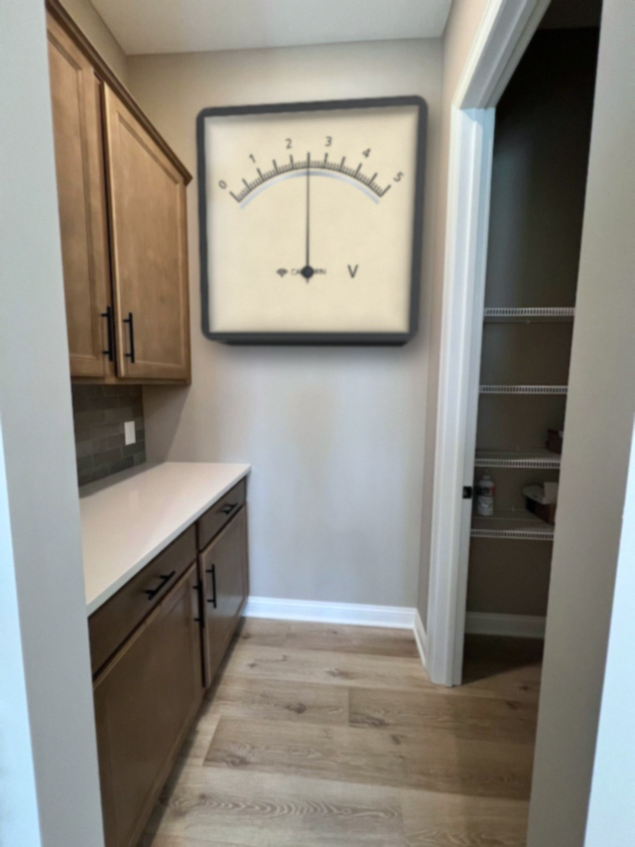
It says 2.5 V
